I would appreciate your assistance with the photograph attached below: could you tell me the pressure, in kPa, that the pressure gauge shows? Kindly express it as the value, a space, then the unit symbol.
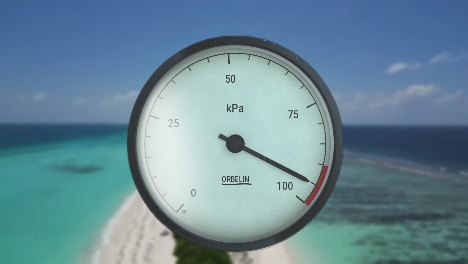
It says 95 kPa
